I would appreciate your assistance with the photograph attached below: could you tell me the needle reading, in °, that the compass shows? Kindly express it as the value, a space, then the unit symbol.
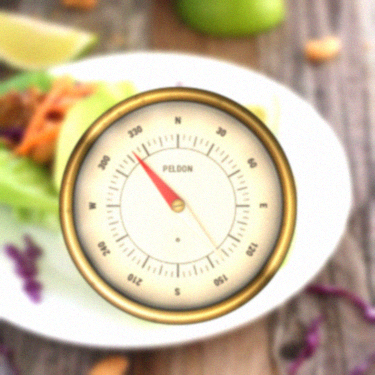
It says 320 °
